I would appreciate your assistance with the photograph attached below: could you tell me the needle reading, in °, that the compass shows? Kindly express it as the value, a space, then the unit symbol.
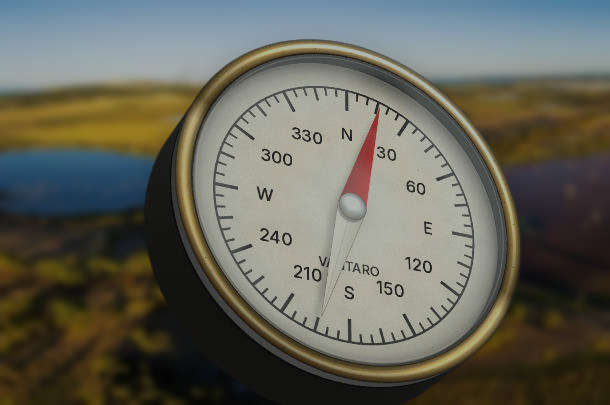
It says 15 °
